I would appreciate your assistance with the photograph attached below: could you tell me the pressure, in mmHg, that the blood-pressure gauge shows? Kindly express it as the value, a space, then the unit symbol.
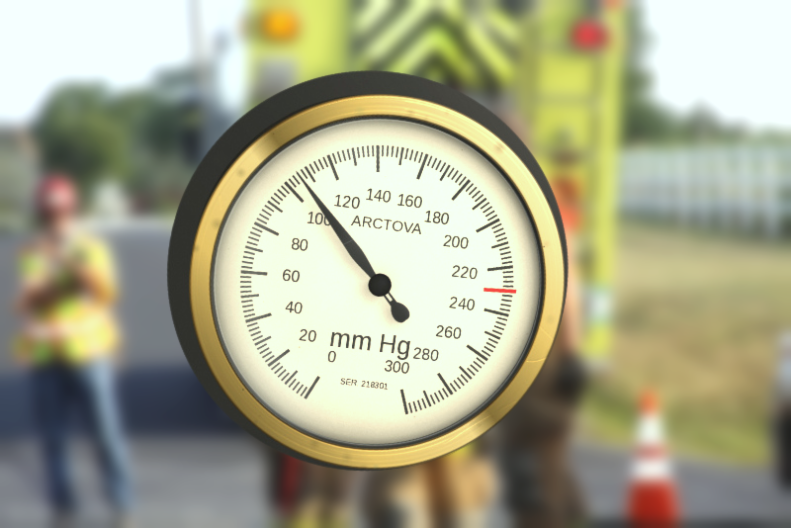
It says 106 mmHg
